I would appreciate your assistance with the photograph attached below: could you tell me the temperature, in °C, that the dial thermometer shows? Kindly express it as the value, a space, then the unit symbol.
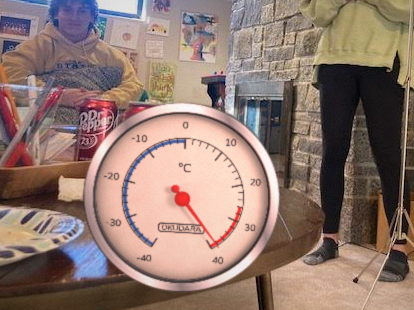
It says 38 °C
